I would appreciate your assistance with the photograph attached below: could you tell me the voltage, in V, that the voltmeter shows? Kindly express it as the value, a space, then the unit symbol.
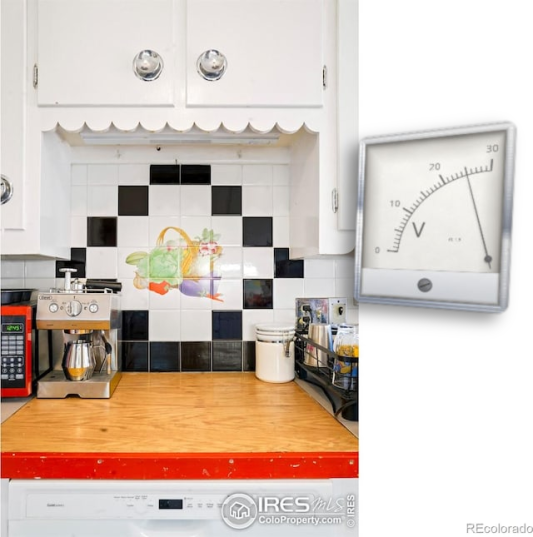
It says 25 V
